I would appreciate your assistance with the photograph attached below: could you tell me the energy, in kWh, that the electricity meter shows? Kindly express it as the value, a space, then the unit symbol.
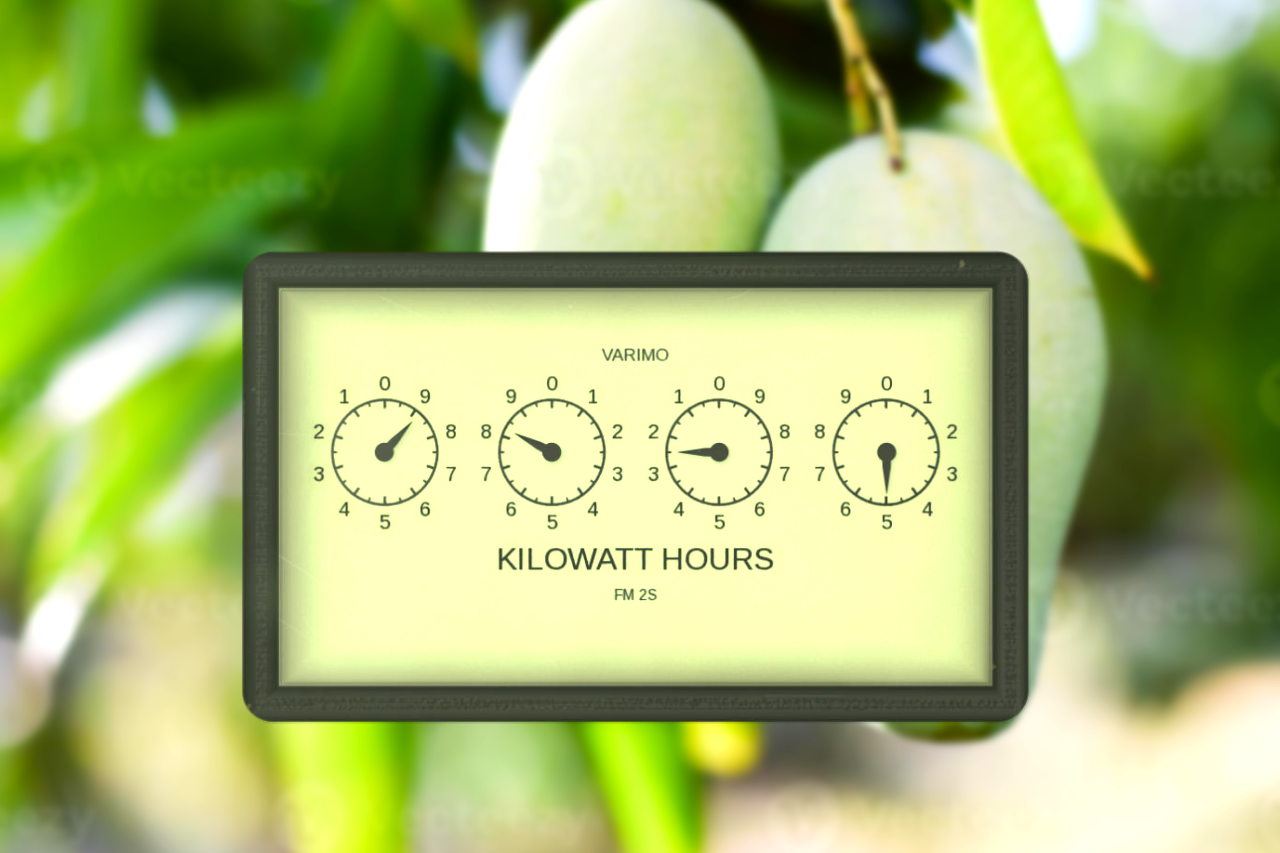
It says 8825 kWh
